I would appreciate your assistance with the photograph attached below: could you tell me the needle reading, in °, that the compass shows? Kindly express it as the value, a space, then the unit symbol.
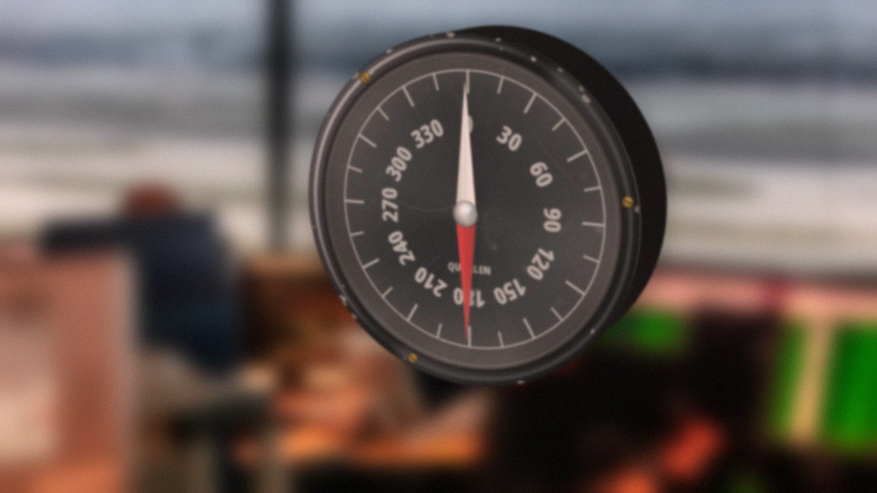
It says 180 °
